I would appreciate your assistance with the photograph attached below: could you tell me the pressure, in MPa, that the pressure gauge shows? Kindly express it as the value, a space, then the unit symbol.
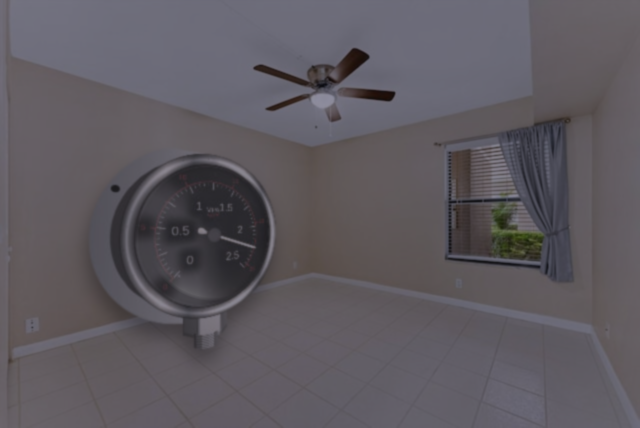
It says 2.25 MPa
